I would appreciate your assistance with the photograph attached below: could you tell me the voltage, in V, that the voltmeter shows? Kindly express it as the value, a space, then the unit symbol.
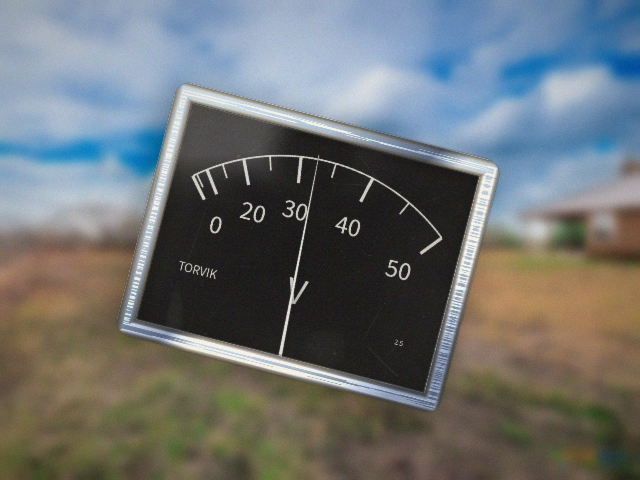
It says 32.5 V
